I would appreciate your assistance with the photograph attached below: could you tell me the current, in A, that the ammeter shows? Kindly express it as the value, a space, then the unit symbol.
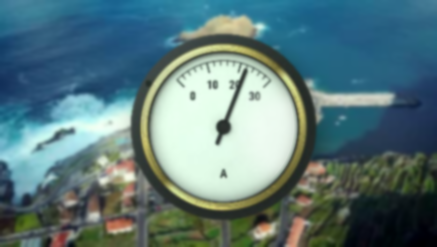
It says 22 A
